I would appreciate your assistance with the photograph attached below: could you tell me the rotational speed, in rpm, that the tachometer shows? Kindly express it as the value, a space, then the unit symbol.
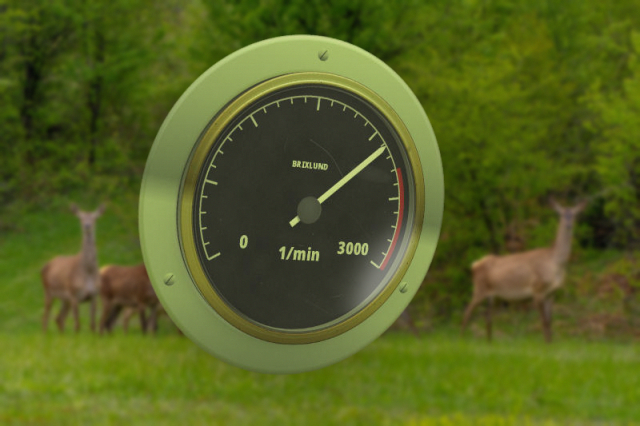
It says 2100 rpm
